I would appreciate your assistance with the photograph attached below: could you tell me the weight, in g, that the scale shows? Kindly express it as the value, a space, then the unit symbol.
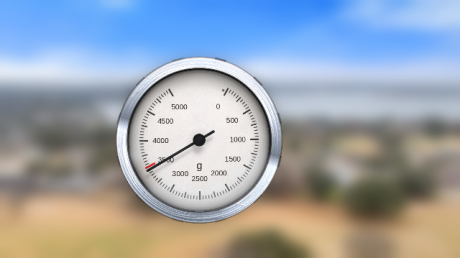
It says 3500 g
